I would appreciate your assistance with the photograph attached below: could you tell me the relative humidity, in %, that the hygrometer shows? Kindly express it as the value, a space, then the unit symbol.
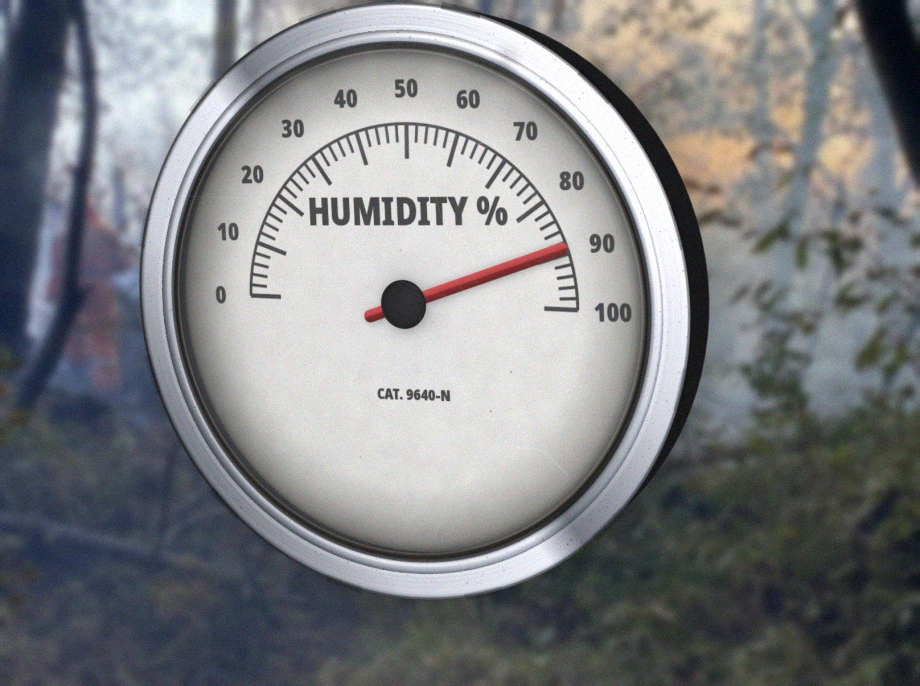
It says 89 %
